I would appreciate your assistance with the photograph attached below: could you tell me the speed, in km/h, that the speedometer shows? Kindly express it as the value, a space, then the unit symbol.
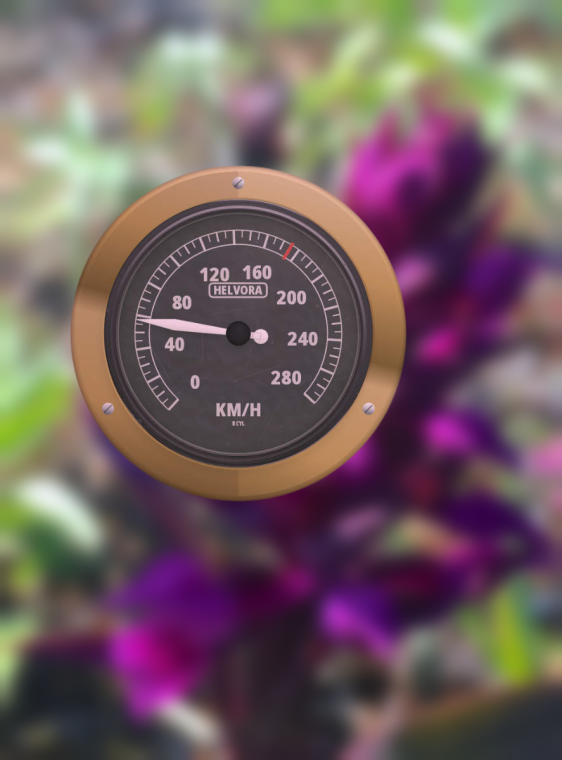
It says 57.5 km/h
